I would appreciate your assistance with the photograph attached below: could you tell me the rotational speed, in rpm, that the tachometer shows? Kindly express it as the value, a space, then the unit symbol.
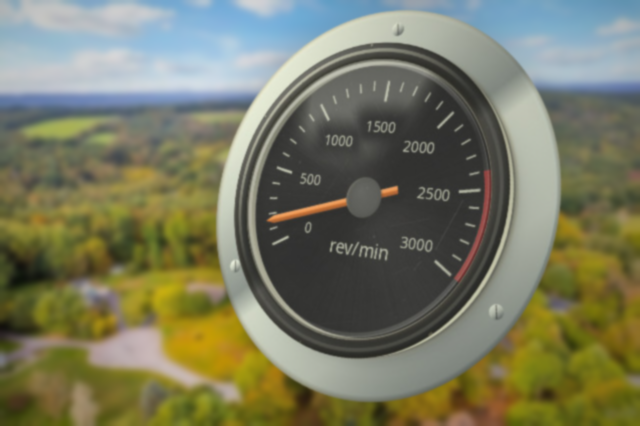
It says 150 rpm
